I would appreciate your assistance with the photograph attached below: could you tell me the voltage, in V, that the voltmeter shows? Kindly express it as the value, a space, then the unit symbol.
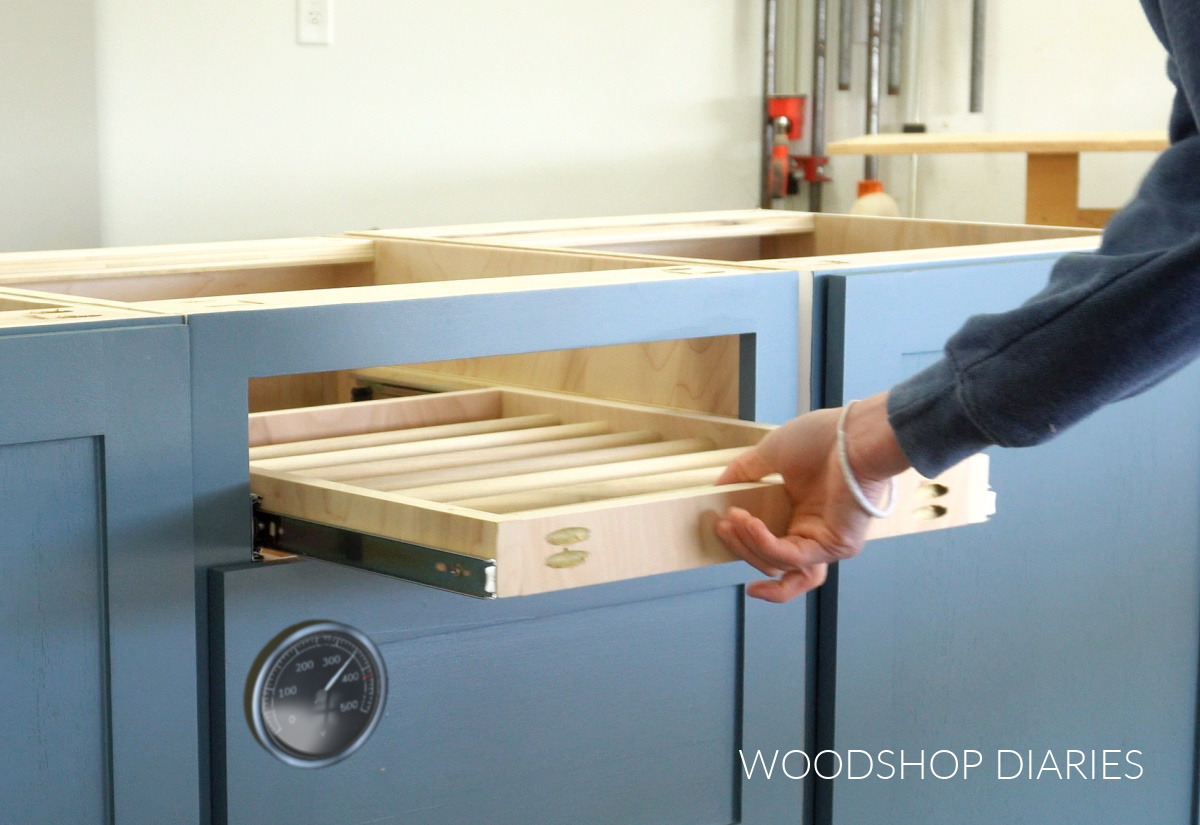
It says 350 V
